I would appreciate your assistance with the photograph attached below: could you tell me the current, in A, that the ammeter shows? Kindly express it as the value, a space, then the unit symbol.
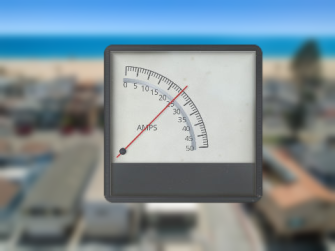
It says 25 A
